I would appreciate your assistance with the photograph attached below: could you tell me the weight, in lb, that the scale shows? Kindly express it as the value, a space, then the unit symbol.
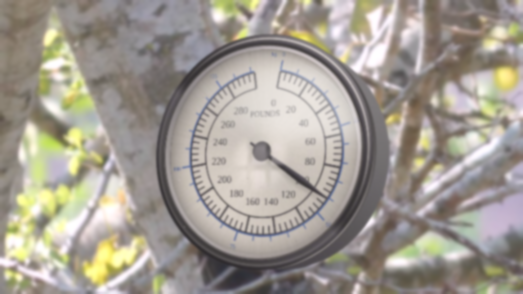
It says 100 lb
